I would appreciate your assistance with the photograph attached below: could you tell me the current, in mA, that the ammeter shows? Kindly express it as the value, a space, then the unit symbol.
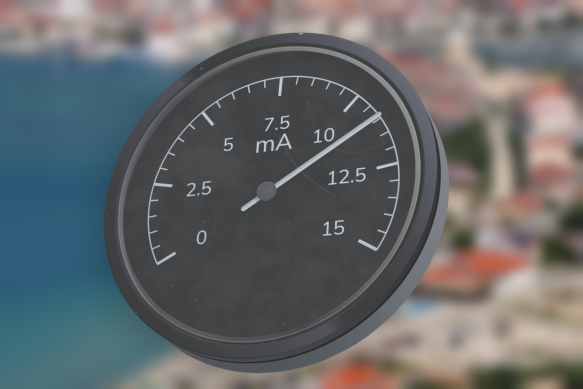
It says 11 mA
